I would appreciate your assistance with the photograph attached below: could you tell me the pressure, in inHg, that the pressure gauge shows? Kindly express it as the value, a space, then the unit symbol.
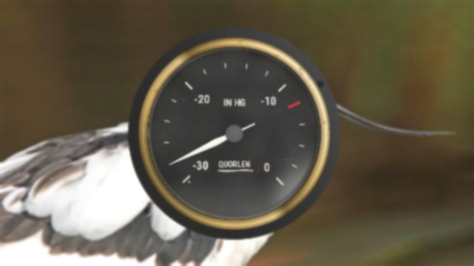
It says -28 inHg
